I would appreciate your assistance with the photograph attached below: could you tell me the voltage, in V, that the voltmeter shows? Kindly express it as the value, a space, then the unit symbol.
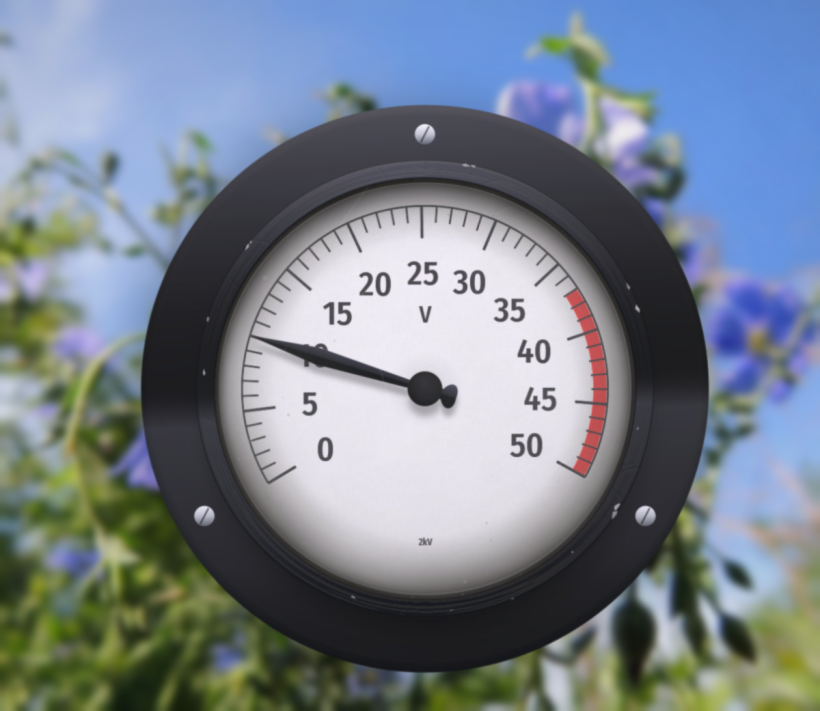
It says 10 V
